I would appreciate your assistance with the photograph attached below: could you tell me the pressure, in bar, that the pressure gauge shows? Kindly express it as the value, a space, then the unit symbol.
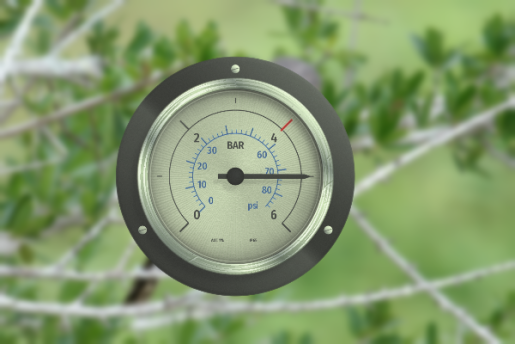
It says 5 bar
